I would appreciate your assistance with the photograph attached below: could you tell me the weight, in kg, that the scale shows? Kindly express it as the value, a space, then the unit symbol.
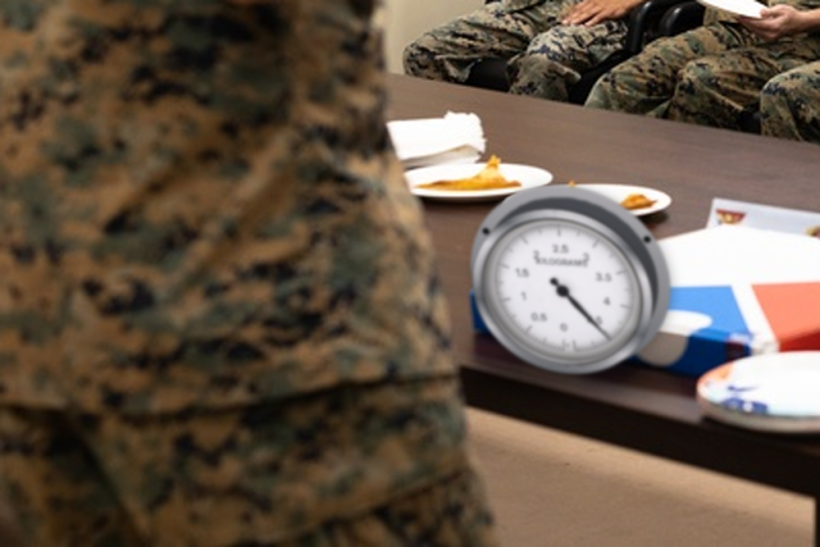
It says 4.5 kg
